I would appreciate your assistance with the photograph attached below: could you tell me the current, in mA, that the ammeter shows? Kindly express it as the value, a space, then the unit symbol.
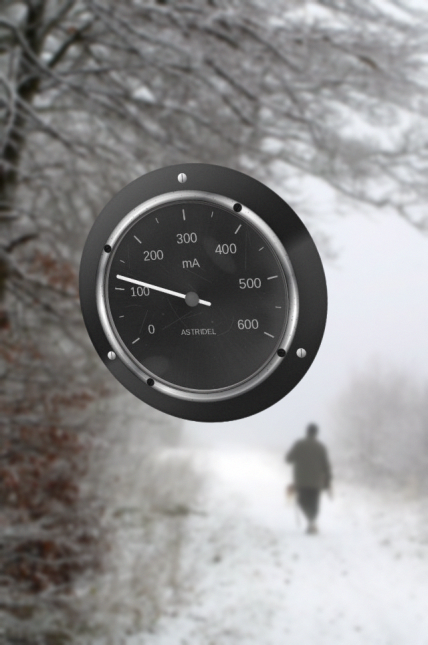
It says 125 mA
